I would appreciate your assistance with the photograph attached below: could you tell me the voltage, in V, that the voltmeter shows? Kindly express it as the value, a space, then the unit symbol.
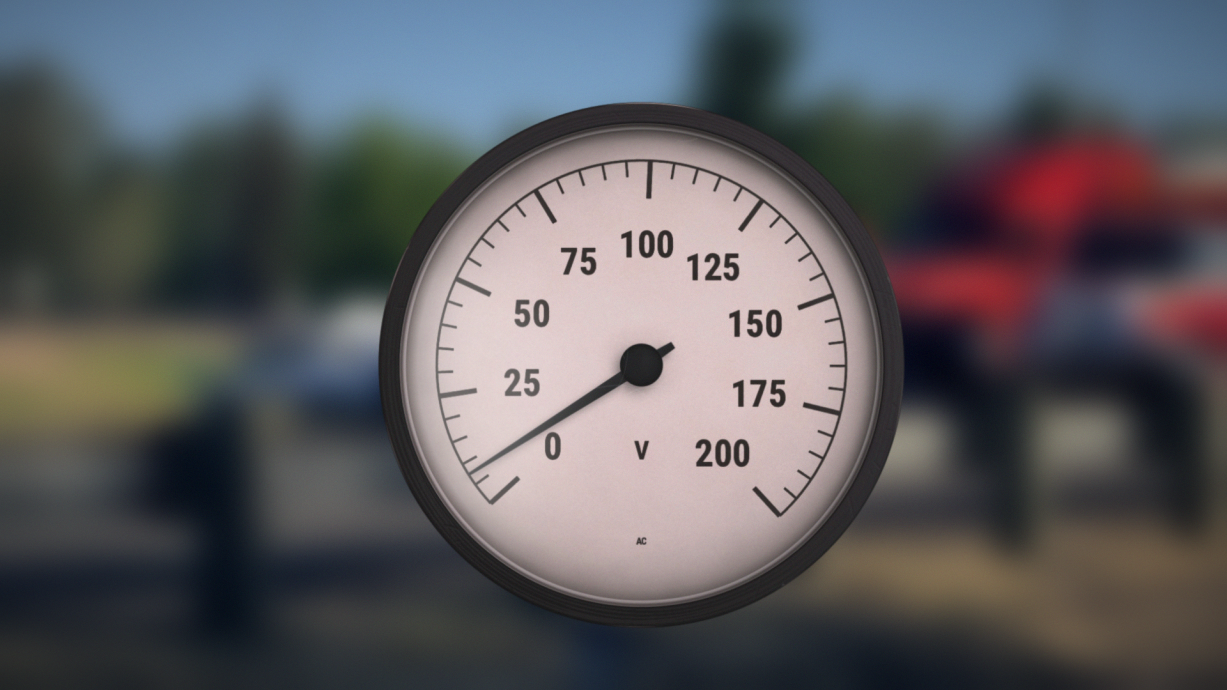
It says 7.5 V
